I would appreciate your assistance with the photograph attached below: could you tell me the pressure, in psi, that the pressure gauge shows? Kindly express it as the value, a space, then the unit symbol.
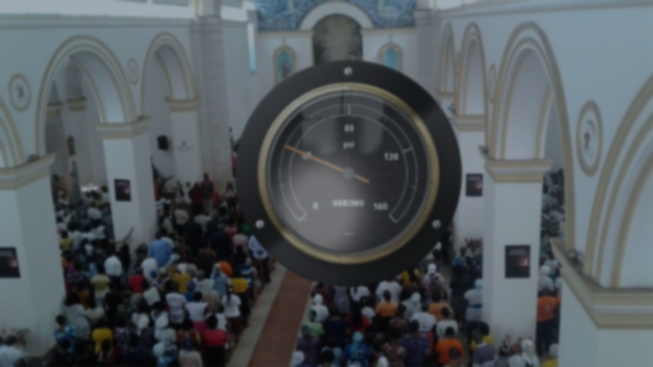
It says 40 psi
